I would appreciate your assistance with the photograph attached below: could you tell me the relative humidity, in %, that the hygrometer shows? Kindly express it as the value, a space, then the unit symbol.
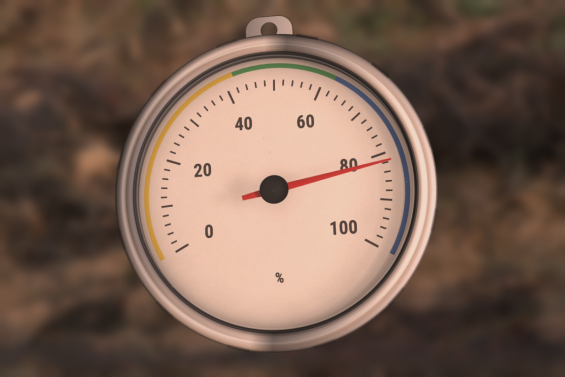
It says 82 %
